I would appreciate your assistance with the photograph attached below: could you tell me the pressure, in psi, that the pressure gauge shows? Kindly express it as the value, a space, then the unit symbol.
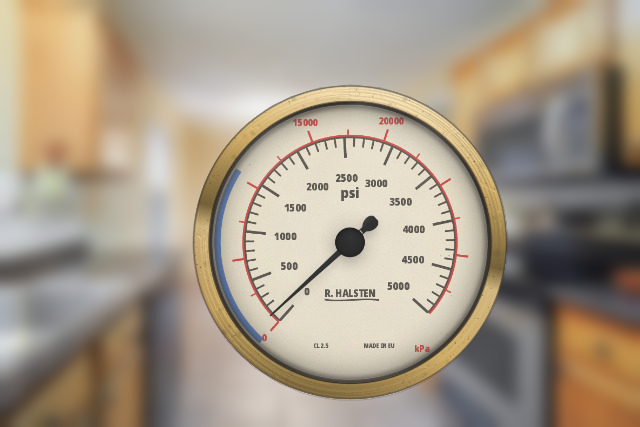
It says 100 psi
